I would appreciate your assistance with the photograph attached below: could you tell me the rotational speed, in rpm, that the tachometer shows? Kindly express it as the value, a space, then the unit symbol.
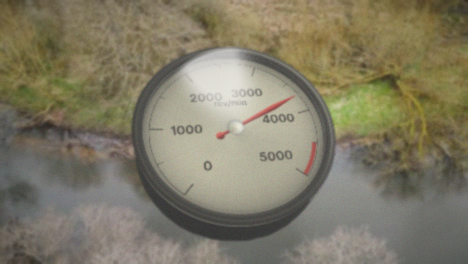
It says 3750 rpm
